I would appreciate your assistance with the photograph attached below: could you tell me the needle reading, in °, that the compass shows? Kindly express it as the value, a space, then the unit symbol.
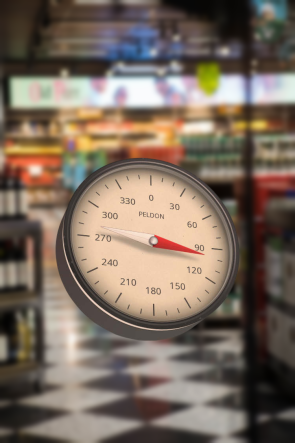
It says 100 °
